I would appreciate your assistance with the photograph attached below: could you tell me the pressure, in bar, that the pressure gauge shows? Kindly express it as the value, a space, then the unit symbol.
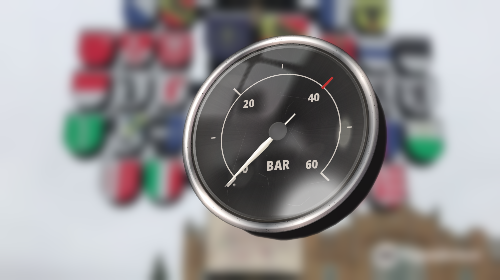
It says 0 bar
